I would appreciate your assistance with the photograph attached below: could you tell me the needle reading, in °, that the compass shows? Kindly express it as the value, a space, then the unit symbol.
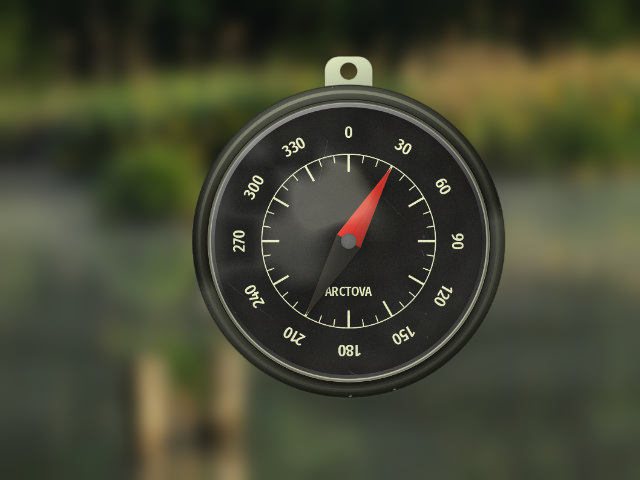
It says 30 °
